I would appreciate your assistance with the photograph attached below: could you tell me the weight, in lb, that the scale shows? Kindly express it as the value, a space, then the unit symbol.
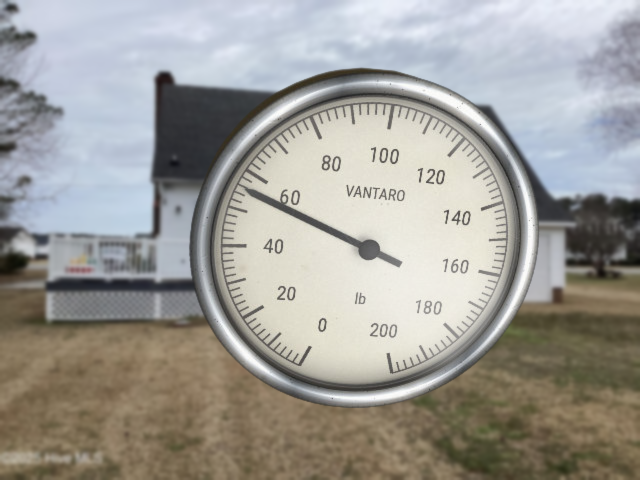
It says 56 lb
